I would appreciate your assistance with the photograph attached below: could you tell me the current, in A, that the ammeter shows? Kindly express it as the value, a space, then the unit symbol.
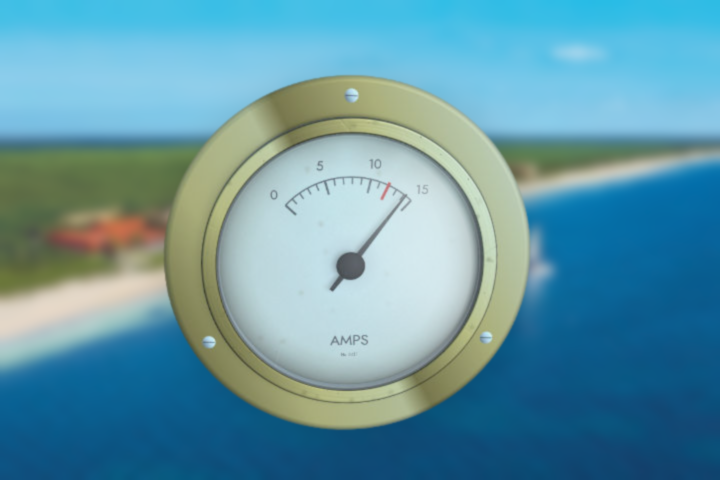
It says 14 A
